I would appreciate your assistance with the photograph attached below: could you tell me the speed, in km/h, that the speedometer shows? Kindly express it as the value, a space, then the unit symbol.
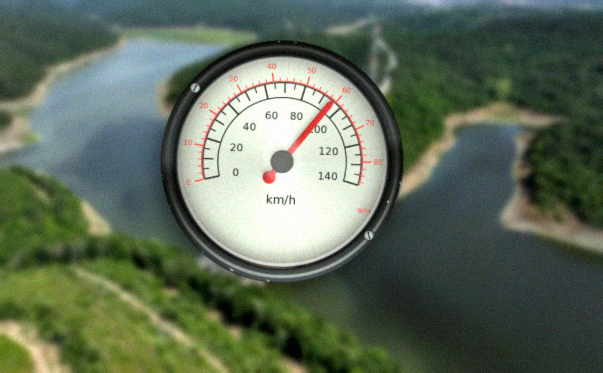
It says 95 km/h
